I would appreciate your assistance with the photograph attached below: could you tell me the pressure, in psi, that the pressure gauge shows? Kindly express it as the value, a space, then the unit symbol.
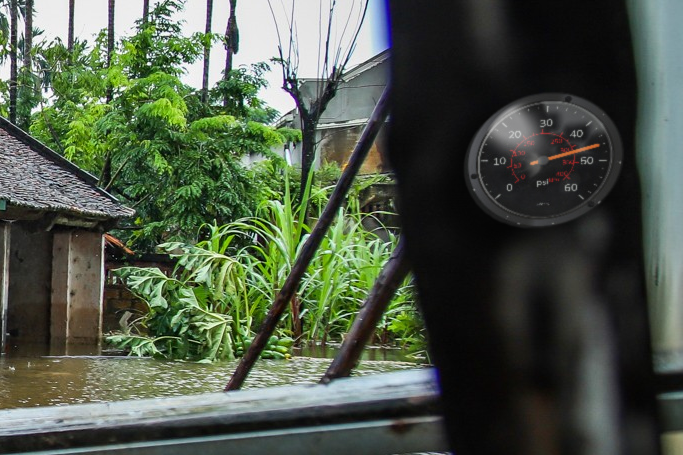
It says 46 psi
